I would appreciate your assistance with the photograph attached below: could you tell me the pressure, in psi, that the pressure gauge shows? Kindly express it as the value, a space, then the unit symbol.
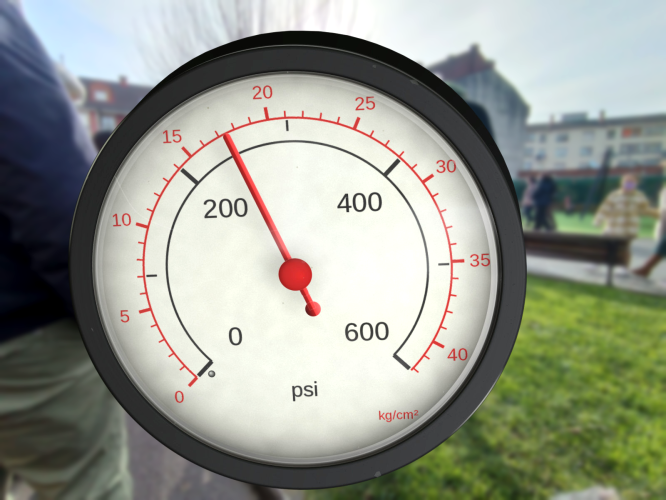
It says 250 psi
